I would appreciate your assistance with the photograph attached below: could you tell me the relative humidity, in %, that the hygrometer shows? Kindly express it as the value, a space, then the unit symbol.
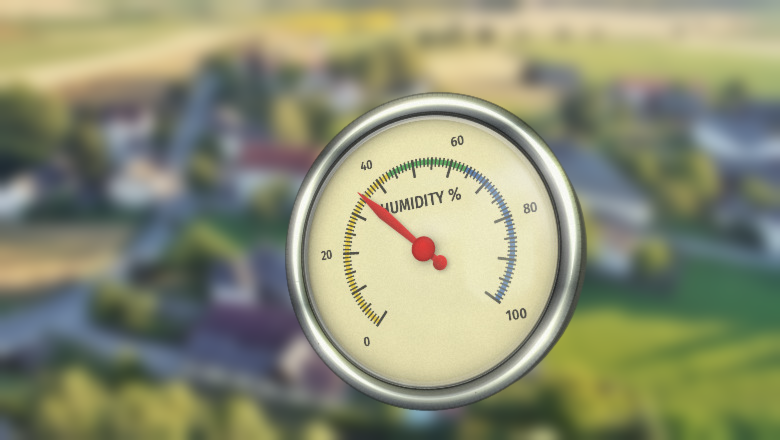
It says 35 %
